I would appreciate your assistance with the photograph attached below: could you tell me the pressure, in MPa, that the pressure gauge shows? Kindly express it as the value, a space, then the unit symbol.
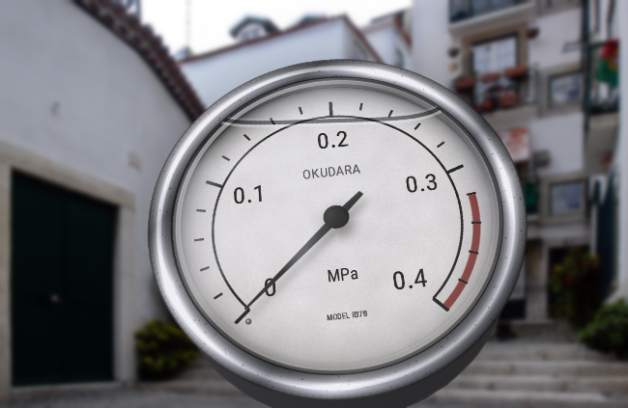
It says 0 MPa
